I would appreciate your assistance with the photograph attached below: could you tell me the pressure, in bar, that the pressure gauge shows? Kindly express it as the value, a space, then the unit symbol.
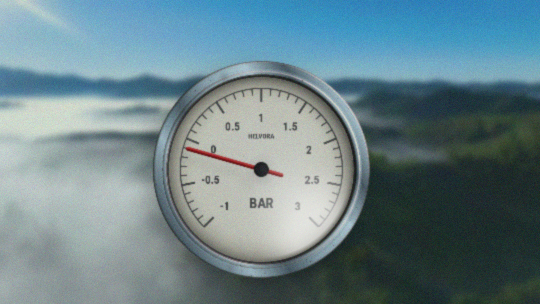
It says -0.1 bar
